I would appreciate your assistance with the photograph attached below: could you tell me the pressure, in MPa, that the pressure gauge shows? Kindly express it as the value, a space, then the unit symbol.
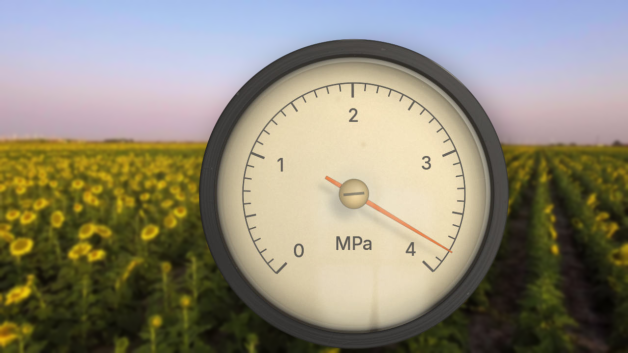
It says 3.8 MPa
